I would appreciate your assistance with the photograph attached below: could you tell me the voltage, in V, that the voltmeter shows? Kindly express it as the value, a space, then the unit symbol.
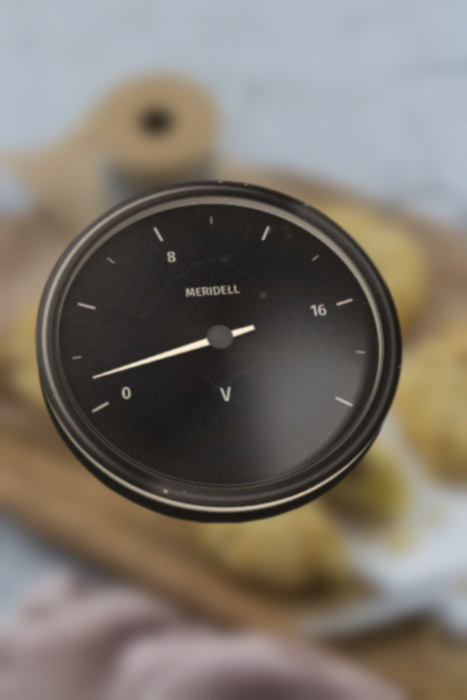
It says 1 V
